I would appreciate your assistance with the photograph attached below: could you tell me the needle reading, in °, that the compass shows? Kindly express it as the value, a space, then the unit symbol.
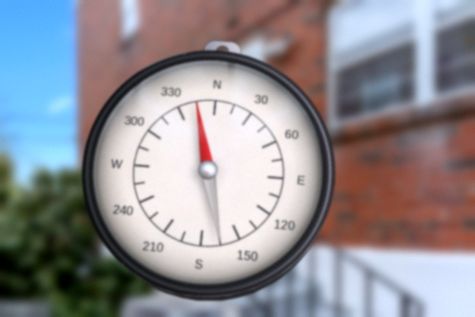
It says 345 °
